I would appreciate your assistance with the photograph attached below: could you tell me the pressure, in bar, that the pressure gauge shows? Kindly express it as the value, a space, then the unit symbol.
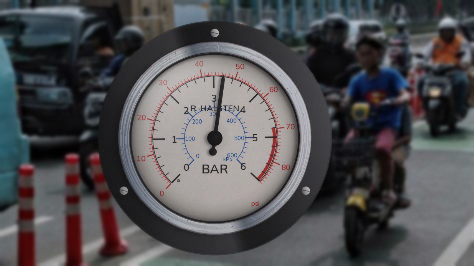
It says 3.2 bar
